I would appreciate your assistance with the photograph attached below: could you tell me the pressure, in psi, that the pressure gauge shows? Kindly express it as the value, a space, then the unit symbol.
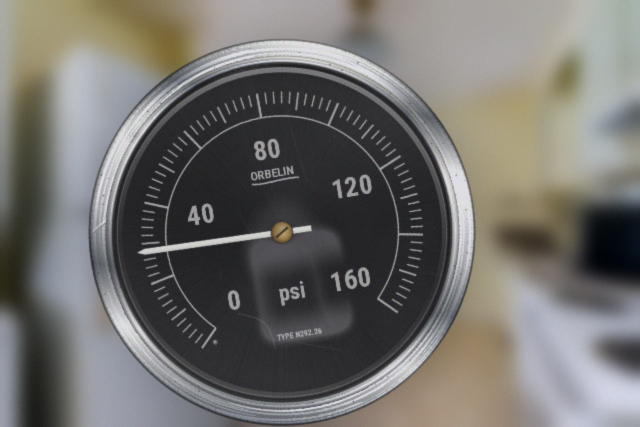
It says 28 psi
